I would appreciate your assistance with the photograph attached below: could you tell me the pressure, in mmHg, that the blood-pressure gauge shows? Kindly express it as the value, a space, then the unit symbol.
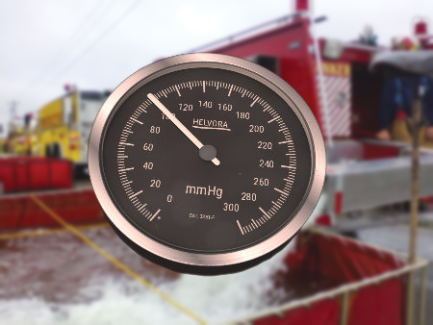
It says 100 mmHg
